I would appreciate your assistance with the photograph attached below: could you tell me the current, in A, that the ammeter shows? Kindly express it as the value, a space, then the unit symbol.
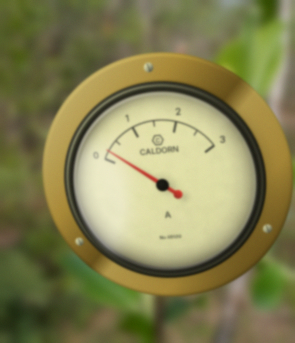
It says 0.25 A
